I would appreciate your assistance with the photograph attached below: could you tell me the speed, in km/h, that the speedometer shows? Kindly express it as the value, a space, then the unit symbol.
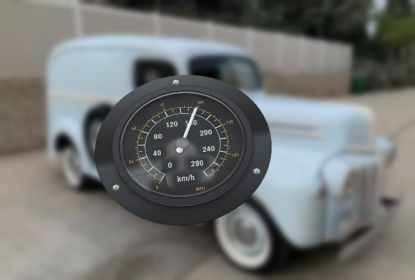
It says 160 km/h
